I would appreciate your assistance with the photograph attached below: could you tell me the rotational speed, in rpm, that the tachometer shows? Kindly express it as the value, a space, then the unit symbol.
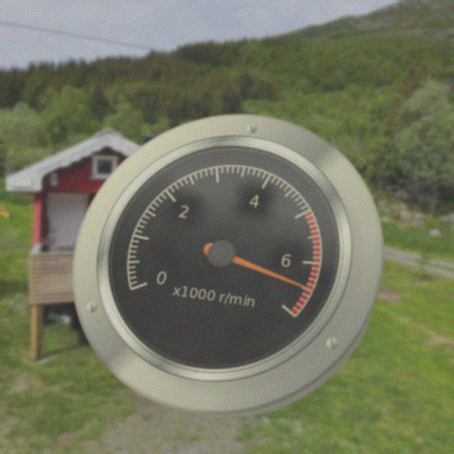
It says 6500 rpm
